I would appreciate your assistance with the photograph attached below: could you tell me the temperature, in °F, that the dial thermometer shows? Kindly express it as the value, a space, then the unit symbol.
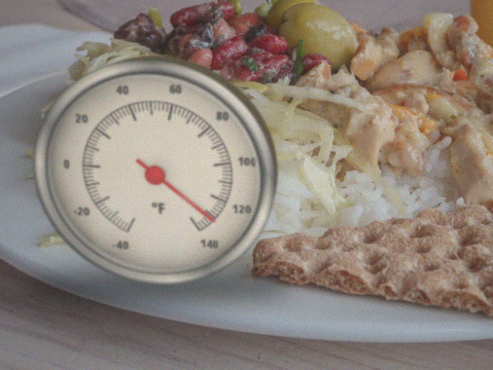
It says 130 °F
